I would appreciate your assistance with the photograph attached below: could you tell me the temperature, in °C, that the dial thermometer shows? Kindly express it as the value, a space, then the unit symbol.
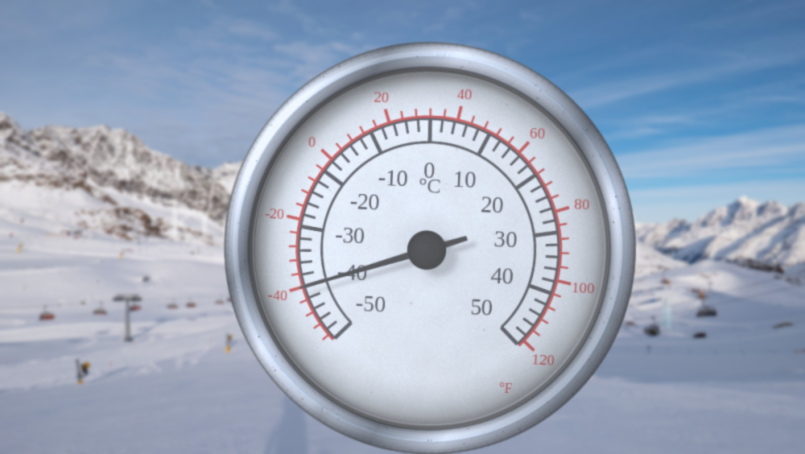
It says -40 °C
